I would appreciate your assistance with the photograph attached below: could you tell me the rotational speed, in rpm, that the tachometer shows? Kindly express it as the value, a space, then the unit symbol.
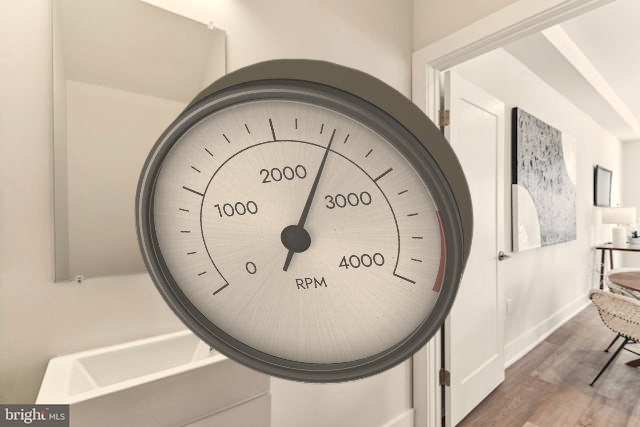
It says 2500 rpm
